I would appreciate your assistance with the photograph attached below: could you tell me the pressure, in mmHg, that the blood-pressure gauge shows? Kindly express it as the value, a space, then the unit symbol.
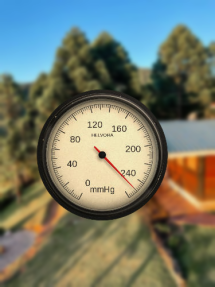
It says 250 mmHg
